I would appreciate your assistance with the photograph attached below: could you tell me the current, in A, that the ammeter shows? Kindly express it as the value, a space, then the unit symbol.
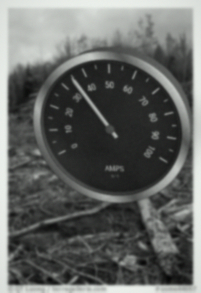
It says 35 A
